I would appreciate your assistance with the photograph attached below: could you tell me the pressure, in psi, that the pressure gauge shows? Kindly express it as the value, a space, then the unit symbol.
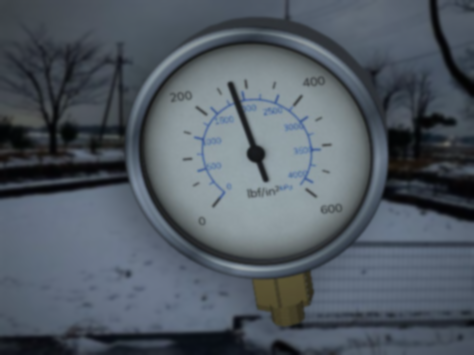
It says 275 psi
